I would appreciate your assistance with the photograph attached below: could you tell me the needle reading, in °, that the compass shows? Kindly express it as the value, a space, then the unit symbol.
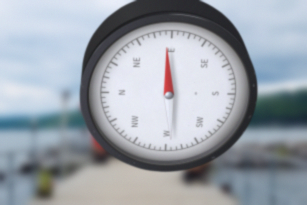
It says 85 °
